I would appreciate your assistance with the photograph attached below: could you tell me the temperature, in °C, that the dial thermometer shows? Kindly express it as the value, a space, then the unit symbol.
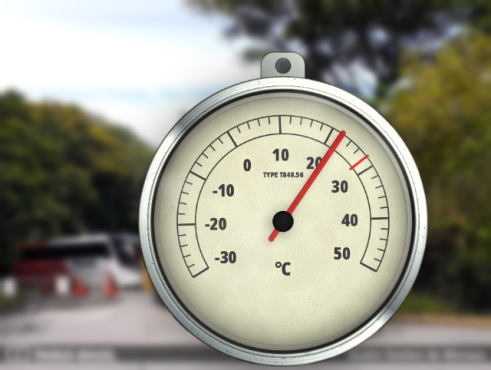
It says 22 °C
